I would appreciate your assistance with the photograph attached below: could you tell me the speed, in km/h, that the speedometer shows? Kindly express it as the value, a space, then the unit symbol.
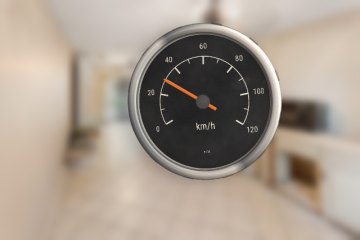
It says 30 km/h
